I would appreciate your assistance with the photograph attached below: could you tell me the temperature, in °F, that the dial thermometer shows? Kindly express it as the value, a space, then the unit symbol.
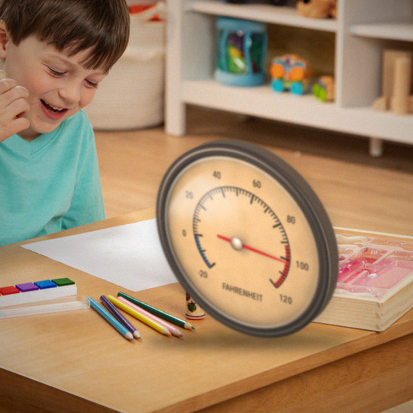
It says 100 °F
